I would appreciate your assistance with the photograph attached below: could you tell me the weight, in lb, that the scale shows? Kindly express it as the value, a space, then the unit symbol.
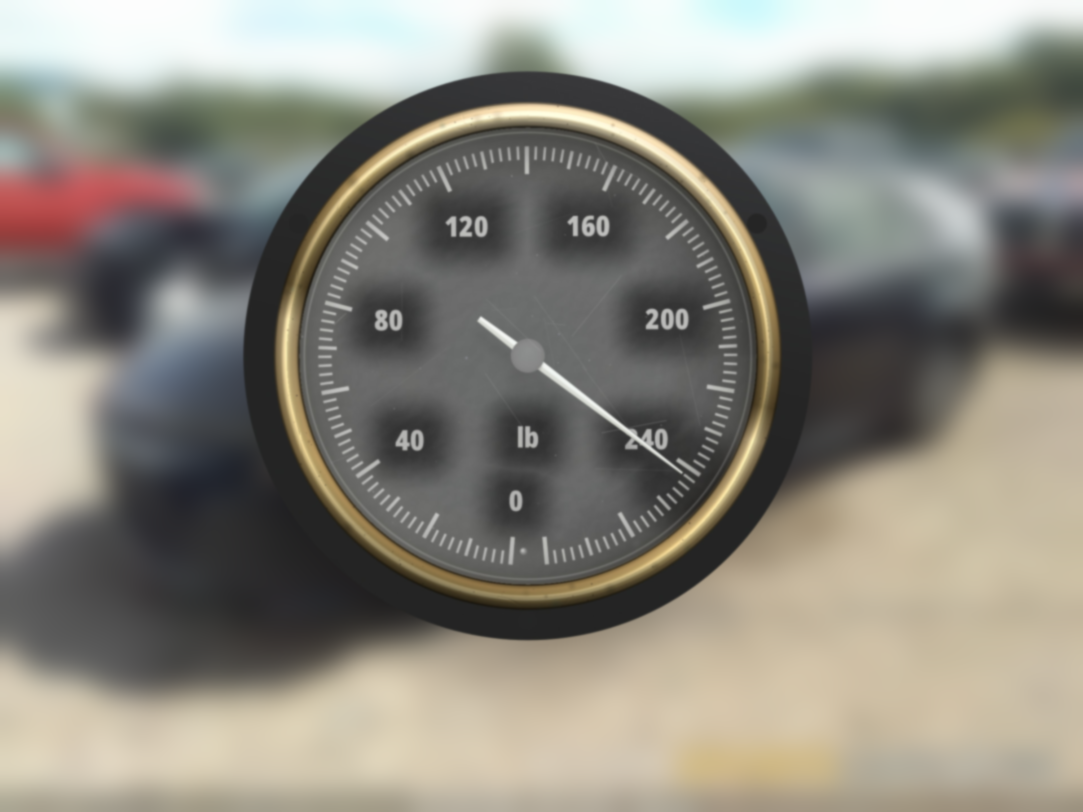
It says 242 lb
